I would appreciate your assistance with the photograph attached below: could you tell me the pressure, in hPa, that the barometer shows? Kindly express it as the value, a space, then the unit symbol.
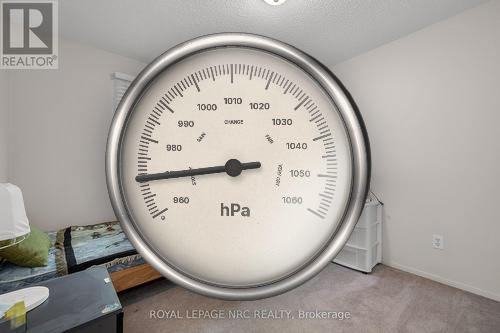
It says 970 hPa
